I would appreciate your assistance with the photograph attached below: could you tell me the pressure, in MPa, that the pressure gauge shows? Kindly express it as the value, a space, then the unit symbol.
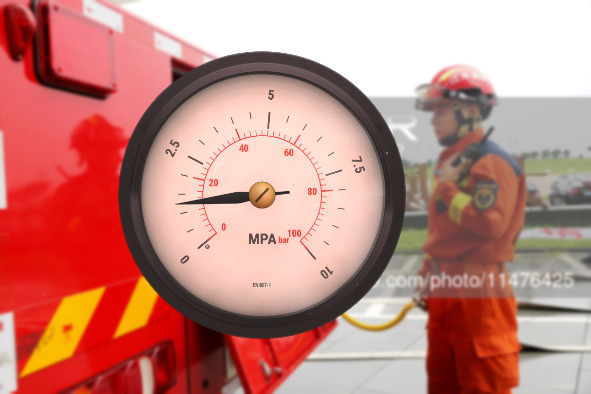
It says 1.25 MPa
